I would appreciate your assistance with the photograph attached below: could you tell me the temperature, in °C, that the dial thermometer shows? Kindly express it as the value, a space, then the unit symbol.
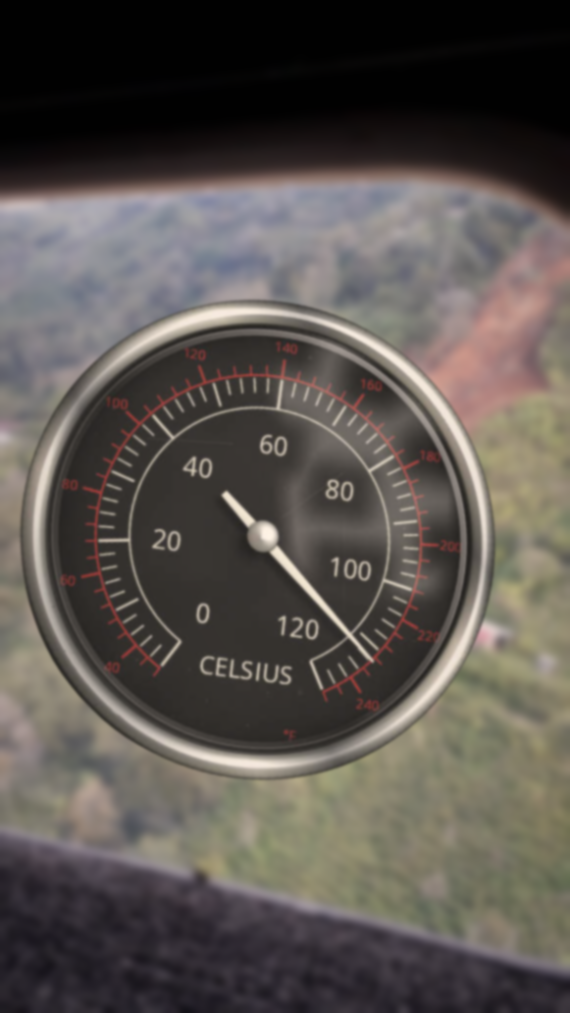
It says 112 °C
